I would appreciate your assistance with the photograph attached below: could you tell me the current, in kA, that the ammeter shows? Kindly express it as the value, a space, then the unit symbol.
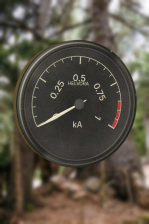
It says 0 kA
